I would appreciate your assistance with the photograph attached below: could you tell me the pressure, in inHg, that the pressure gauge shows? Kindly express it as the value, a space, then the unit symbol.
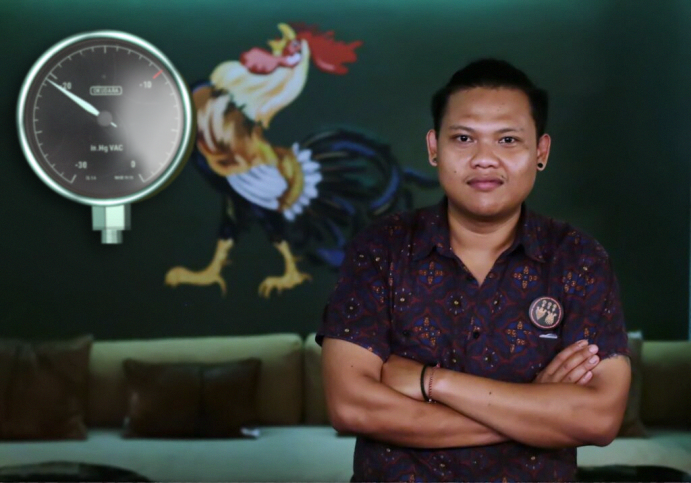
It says -20.5 inHg
